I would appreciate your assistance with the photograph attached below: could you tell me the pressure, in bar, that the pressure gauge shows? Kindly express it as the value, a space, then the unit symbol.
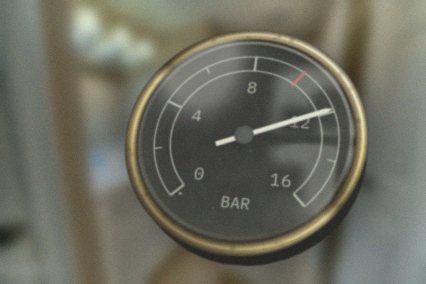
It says 12 bar
